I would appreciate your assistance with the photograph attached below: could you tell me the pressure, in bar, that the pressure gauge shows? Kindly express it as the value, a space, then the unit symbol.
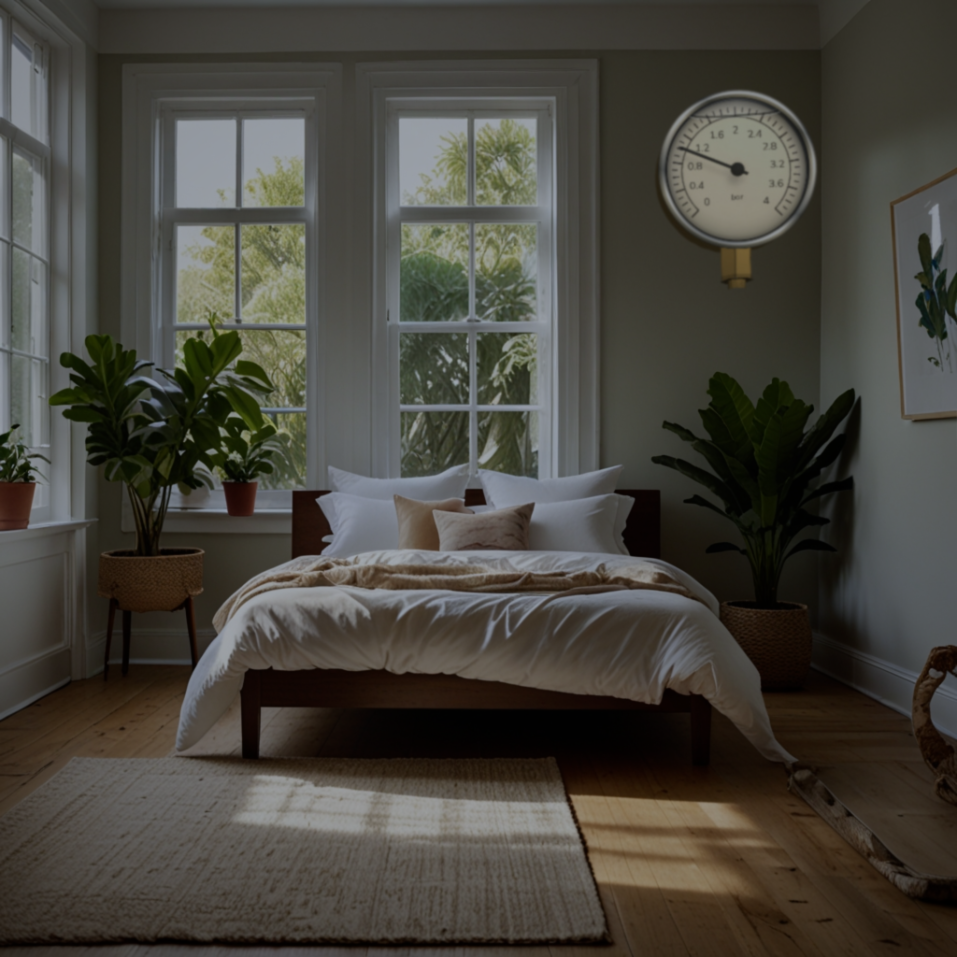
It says 1 bar
